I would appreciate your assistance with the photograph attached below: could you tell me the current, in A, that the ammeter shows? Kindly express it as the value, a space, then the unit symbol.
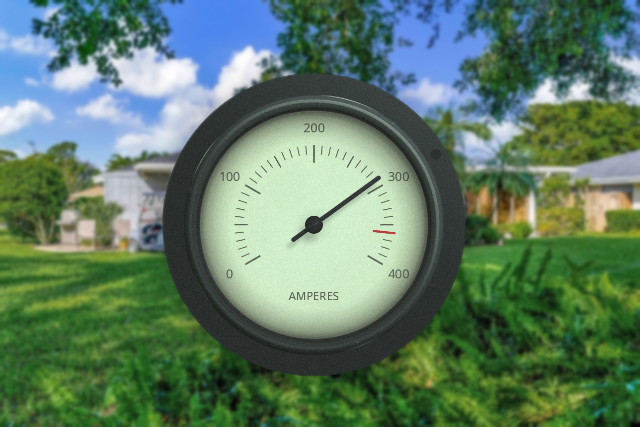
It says 290 A
